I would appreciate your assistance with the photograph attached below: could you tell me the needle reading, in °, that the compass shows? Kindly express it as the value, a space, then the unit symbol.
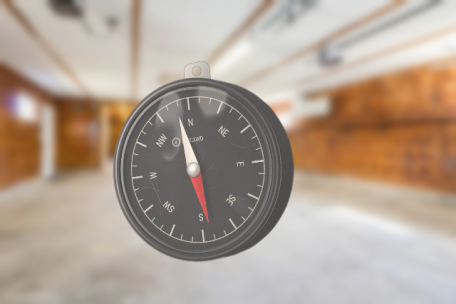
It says 170 °
